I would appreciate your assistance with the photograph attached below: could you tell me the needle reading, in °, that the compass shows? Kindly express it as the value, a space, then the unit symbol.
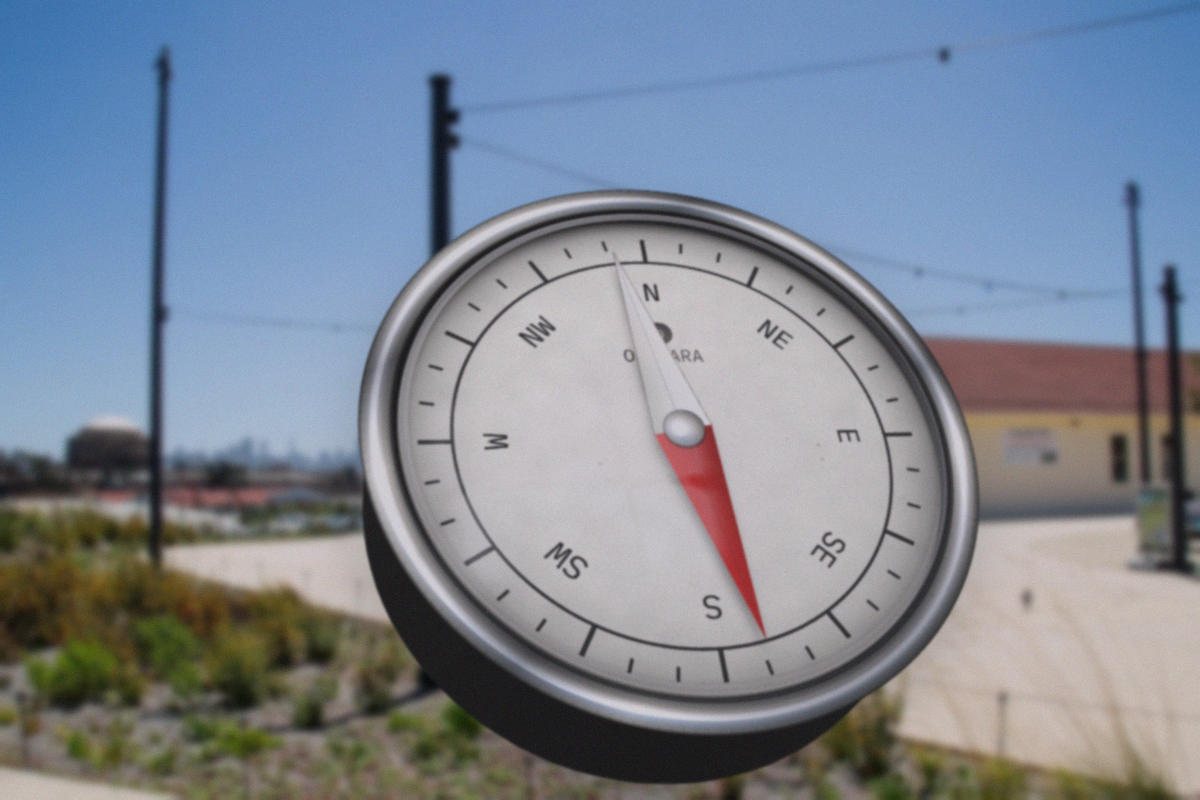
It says 170 °
